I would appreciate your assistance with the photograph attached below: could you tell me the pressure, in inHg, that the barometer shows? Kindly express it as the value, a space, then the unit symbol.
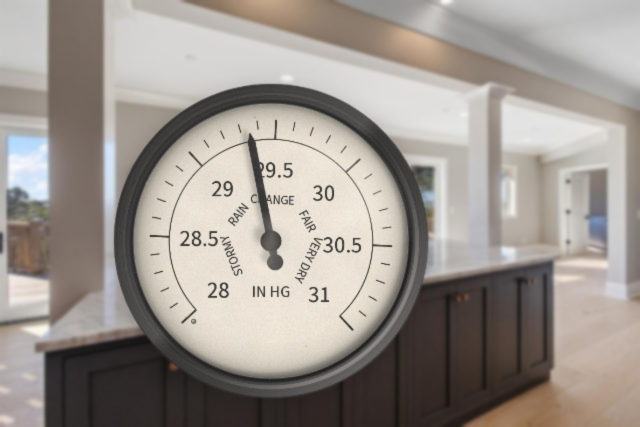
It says 29.35 inHg
